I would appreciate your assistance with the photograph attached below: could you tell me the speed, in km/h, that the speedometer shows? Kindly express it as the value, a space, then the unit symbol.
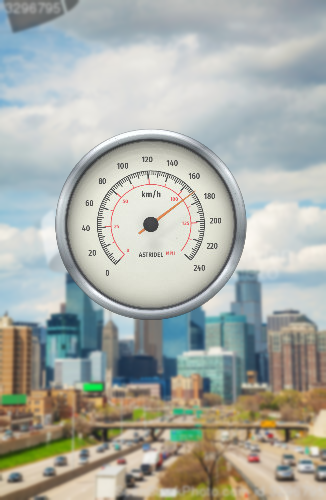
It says 170 km/h
